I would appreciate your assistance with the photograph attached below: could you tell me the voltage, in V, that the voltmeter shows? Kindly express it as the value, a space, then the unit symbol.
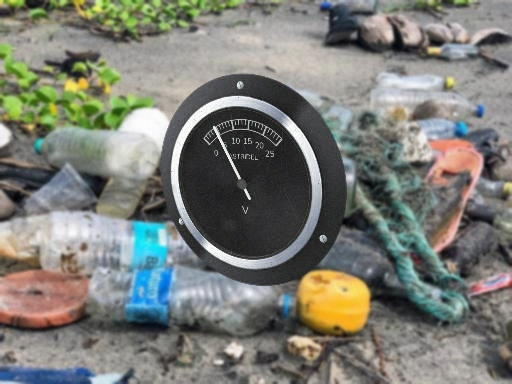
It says 5 V
